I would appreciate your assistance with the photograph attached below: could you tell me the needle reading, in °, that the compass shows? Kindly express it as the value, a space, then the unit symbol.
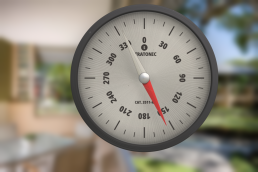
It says 155 °
